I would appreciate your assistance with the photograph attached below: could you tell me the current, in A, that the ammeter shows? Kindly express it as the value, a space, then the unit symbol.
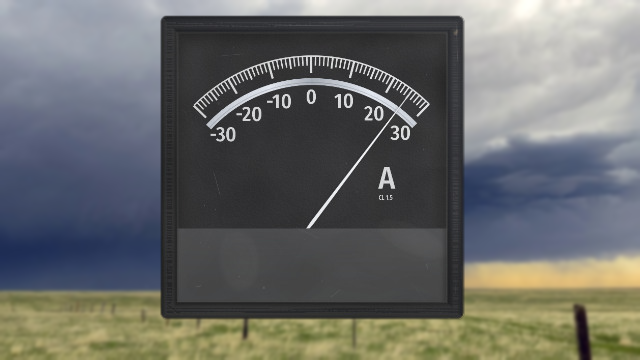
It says 25 A
